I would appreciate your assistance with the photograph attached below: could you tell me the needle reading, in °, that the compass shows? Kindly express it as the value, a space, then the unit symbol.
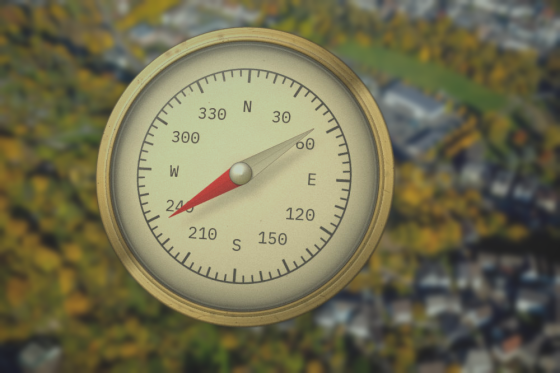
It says 235 °
